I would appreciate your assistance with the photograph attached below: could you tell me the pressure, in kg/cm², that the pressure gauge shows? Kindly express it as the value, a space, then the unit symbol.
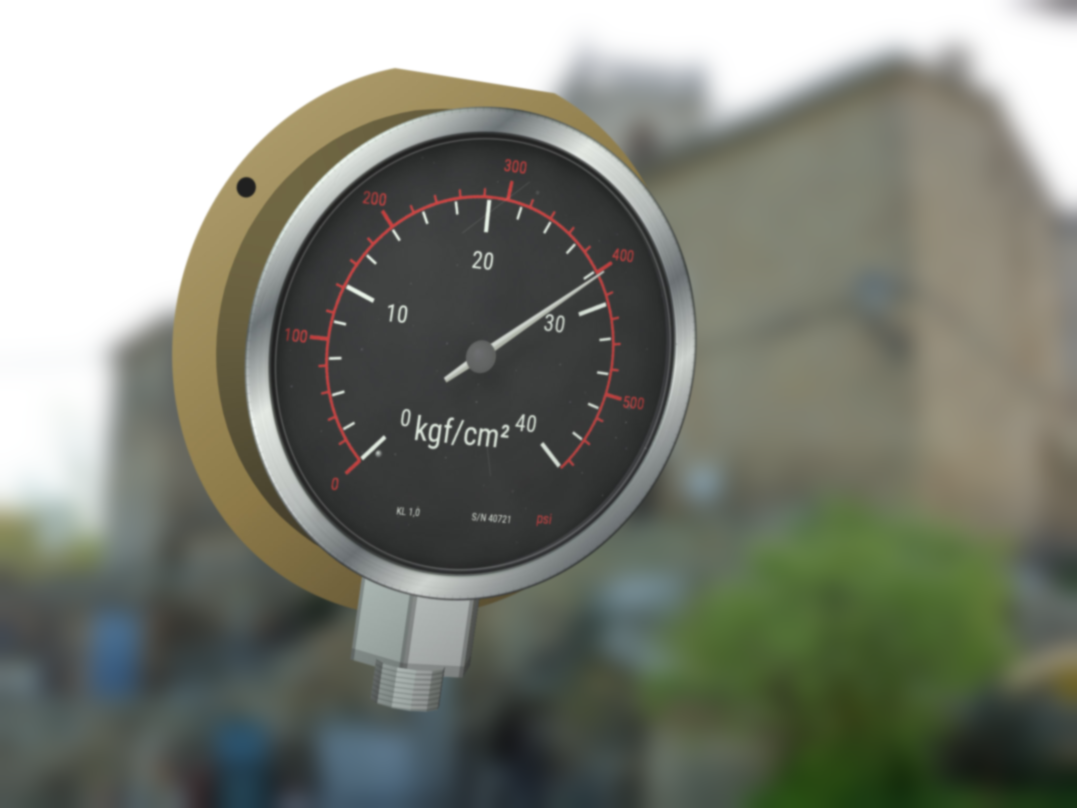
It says 28 kg/cm²
